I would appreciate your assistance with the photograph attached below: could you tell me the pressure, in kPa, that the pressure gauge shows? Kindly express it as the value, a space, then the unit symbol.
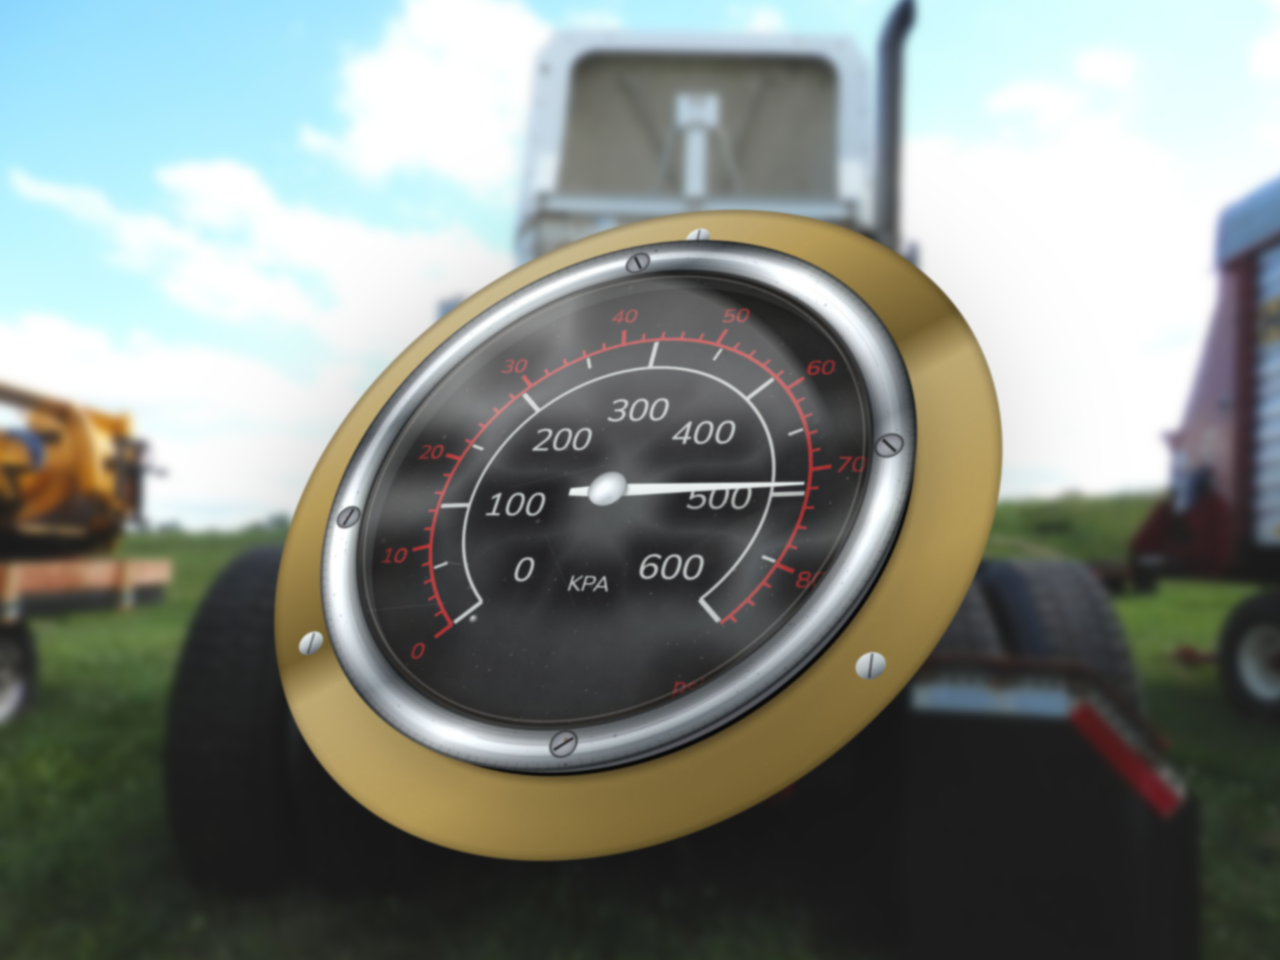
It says 500 kPa
